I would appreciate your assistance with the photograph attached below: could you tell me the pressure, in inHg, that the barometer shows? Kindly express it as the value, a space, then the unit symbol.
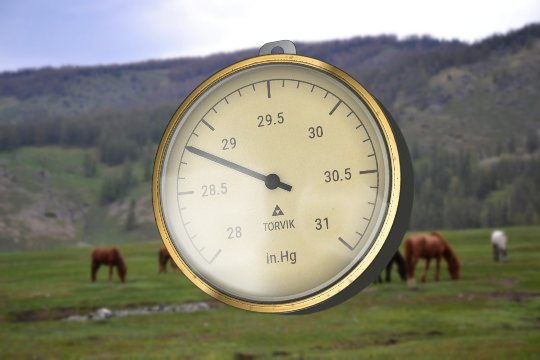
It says 28.8 inHg
